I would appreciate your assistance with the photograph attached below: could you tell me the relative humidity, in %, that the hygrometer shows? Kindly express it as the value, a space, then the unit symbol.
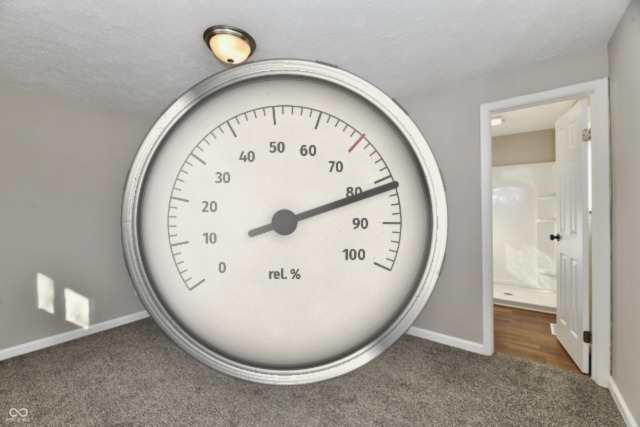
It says 82 %
